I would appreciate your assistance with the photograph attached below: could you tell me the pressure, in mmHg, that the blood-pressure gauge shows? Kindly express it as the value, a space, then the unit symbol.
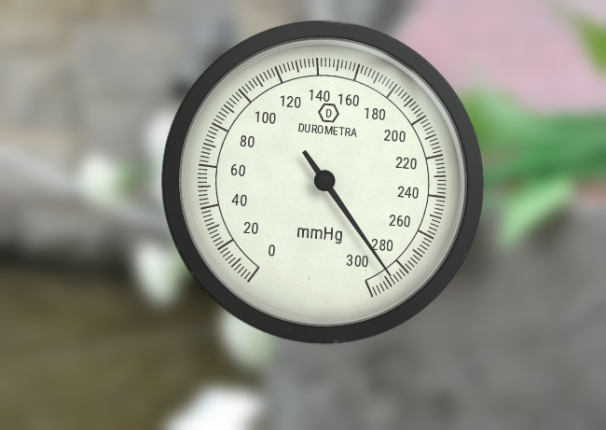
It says 288 mmHg
